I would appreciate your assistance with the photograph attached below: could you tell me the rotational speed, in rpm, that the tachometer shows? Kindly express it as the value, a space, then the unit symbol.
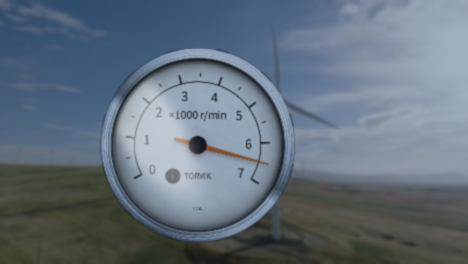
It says 6500 rpm
